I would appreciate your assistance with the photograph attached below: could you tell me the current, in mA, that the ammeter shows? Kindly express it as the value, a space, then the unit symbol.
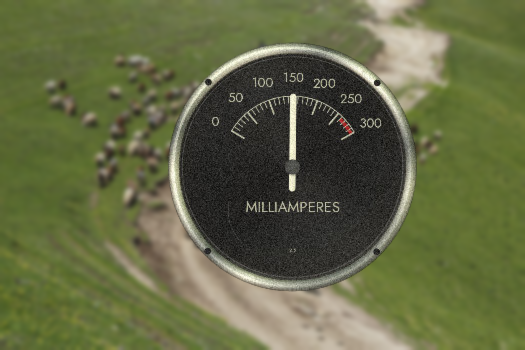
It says 150 mA
